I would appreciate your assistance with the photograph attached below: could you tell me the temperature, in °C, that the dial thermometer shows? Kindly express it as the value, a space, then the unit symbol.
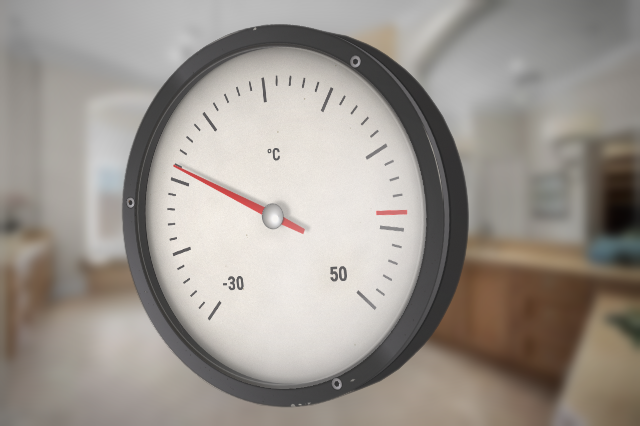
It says -8 °C
